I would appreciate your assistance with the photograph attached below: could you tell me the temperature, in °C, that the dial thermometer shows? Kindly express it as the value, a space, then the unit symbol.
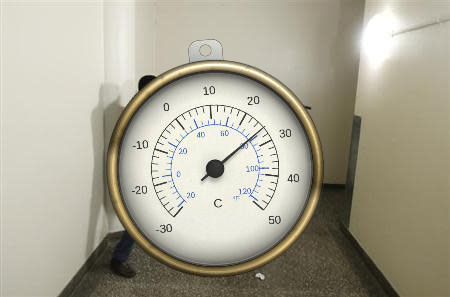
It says 26 °C
